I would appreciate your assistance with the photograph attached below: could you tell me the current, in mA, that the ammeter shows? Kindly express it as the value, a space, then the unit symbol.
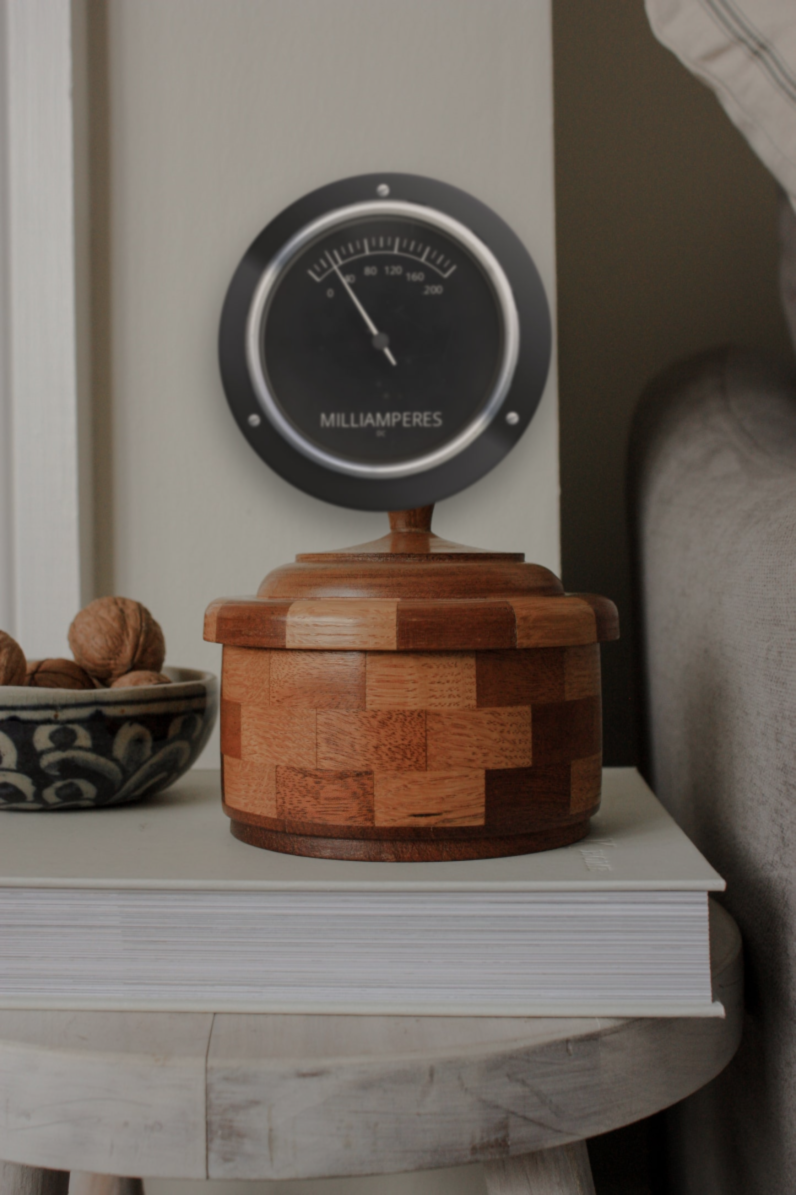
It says 30 mA
